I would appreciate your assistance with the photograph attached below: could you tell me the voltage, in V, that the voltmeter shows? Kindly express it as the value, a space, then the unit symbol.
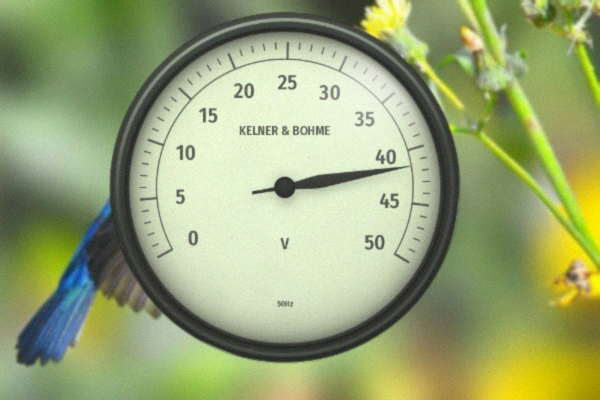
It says 41.5 V
